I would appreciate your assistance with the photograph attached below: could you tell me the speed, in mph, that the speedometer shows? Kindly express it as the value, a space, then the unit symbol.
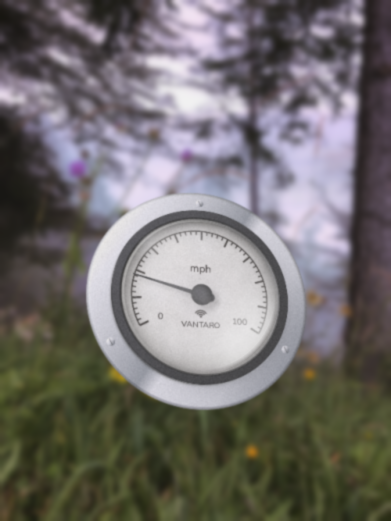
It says 18 mph
